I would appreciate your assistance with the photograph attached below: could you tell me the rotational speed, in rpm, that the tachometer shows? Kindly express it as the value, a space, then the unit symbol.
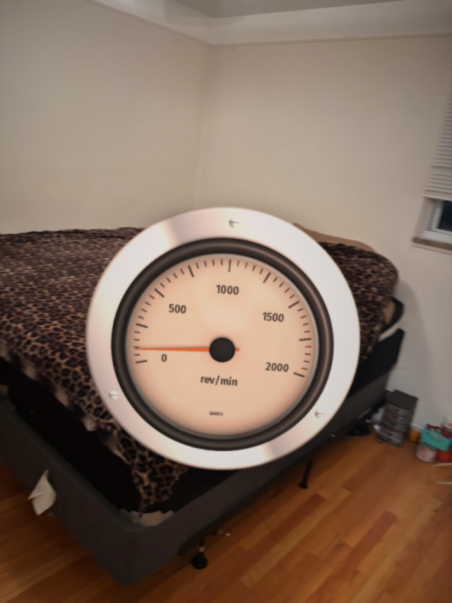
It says 100 rpm
